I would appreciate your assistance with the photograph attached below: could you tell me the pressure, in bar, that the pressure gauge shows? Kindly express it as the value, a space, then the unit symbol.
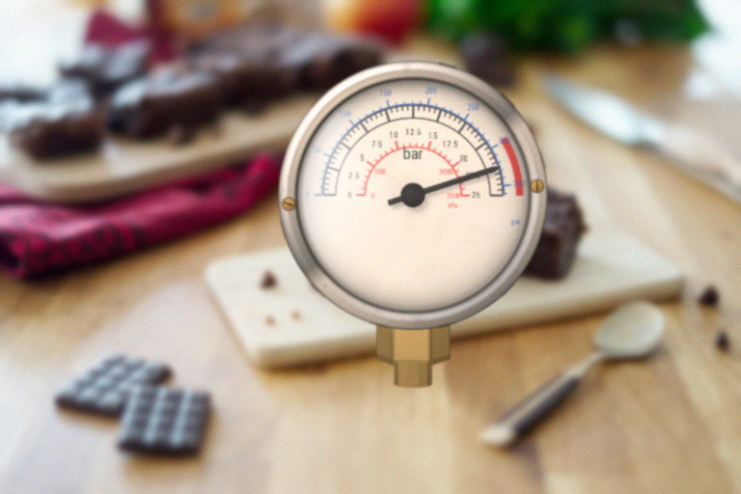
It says 22.5 bar
